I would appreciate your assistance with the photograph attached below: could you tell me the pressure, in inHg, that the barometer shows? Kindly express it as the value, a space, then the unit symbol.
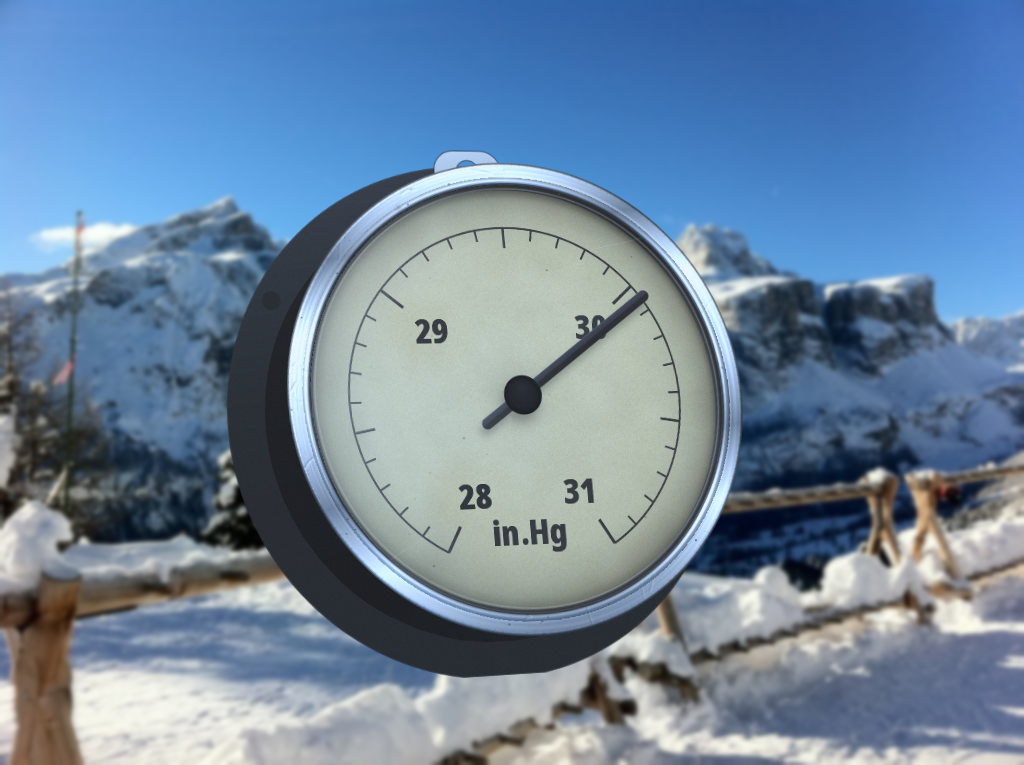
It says 30.05 inHg
